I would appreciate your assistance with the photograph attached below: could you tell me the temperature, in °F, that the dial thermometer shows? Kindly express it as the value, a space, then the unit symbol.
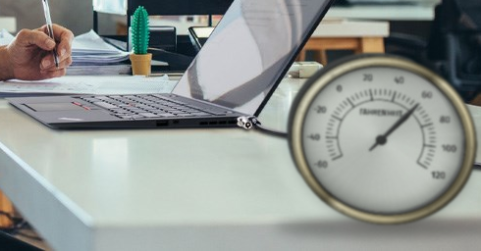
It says 60 °F
